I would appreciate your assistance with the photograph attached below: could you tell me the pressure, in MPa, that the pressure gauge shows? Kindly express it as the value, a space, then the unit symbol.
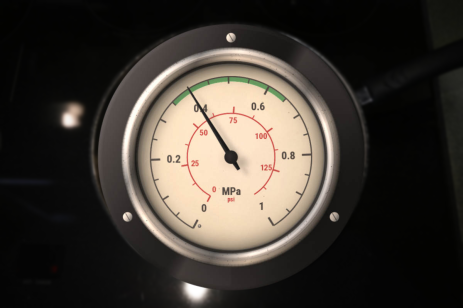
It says 0.4 MPa
